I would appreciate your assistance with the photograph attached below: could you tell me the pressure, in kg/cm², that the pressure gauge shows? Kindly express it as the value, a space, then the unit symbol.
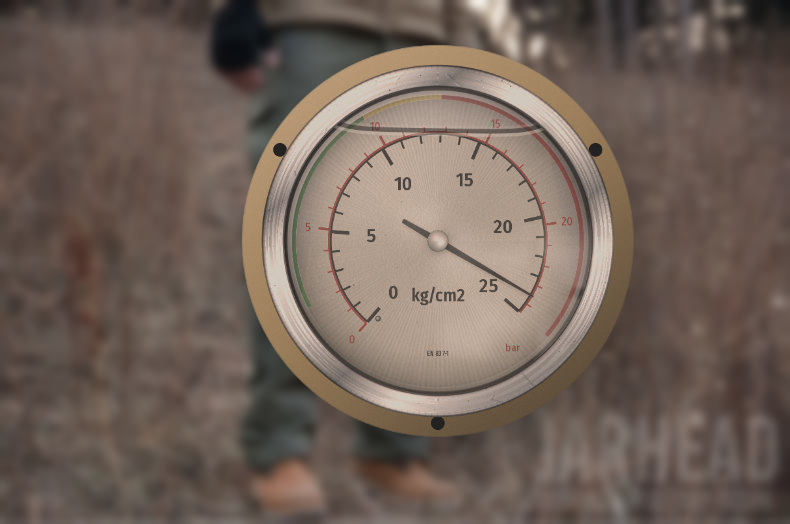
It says 24 kg/cm²
